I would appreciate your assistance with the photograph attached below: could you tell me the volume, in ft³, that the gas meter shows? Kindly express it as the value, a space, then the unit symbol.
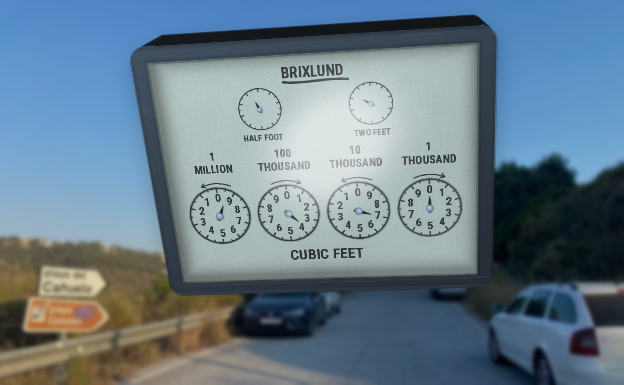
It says 937000 ft³
